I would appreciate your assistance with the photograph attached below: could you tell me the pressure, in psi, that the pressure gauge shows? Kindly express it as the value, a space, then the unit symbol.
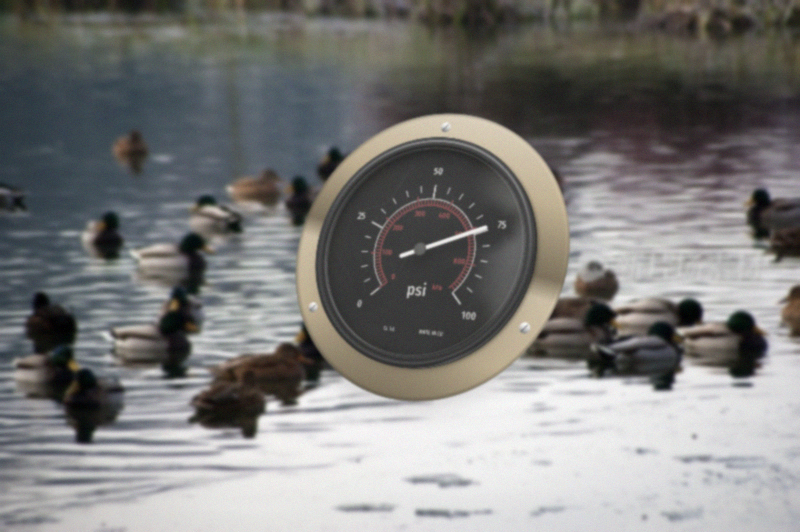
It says 75 psi
